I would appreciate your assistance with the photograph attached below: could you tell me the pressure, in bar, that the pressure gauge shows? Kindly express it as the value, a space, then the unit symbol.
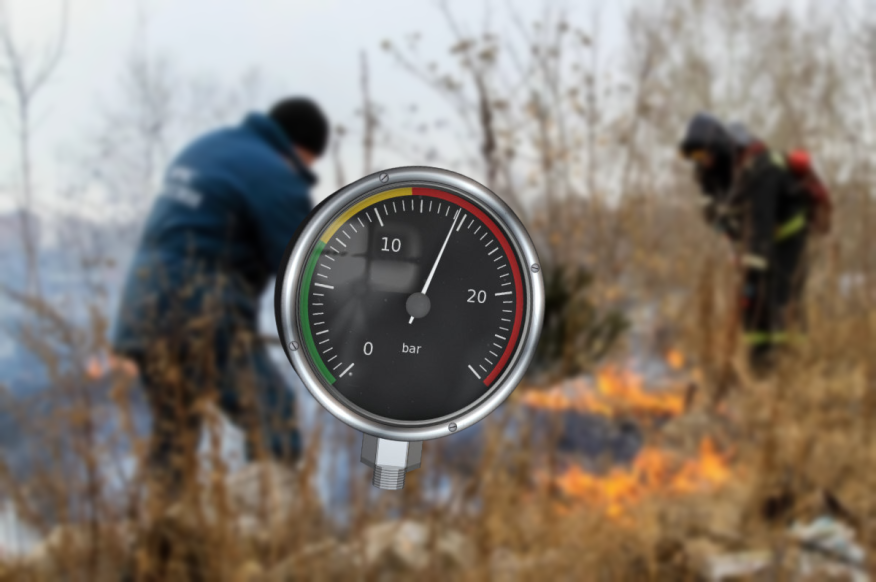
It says 14.5 bar
